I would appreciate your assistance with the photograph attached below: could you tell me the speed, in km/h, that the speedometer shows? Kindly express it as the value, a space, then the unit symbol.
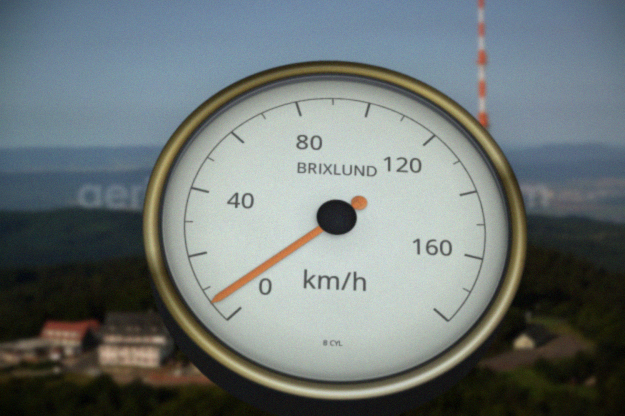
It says 5 km/h
